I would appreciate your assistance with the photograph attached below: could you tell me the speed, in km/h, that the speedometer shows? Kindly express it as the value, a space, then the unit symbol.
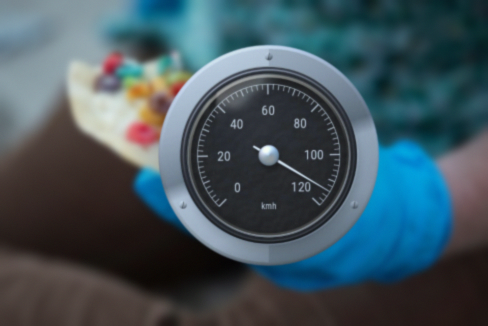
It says 114 km/h
